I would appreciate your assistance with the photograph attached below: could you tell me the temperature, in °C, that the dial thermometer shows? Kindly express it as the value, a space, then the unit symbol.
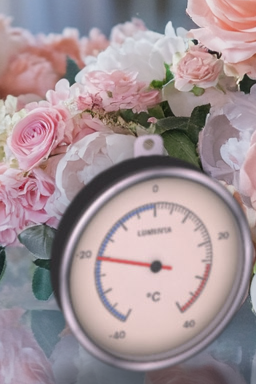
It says -20 °C
